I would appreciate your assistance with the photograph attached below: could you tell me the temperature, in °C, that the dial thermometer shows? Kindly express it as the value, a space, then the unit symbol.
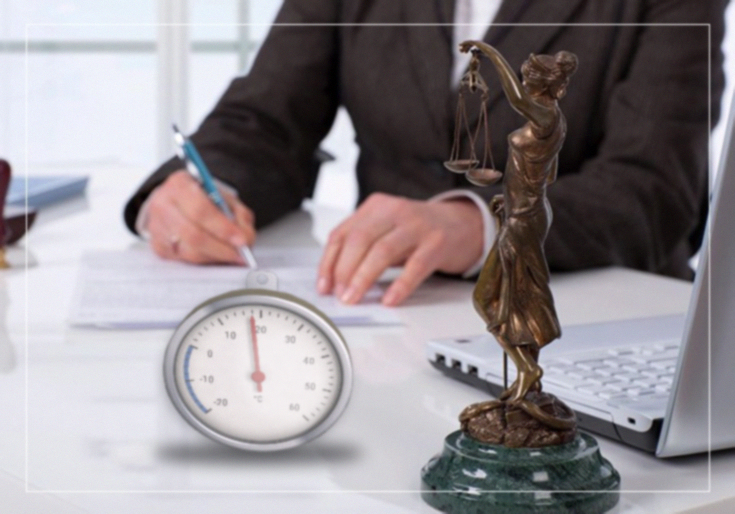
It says 18 °C
